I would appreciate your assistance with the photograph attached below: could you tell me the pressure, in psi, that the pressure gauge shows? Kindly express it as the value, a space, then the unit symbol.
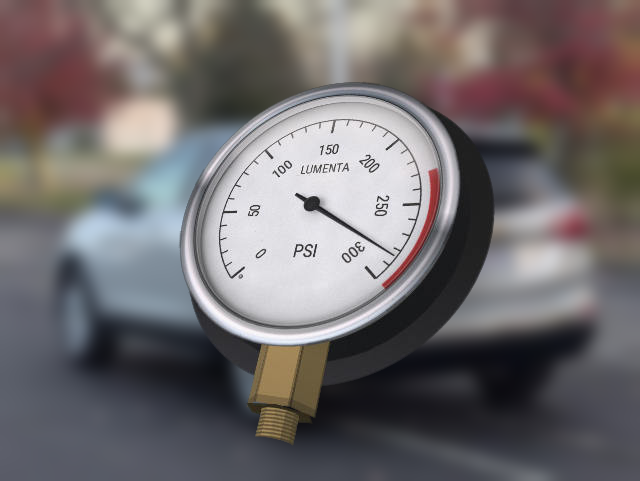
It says 285 psi
